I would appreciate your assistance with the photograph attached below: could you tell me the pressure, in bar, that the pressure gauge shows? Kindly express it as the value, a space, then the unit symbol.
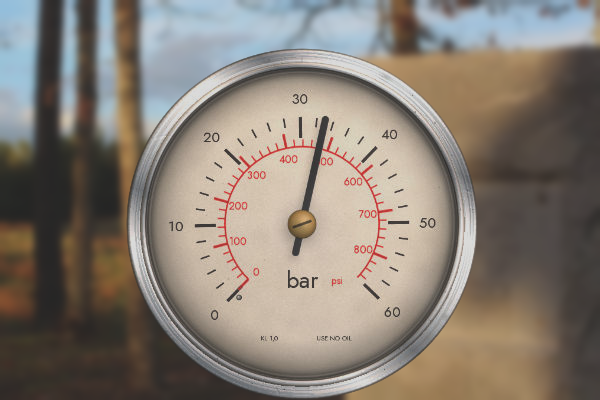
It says 33 bar
